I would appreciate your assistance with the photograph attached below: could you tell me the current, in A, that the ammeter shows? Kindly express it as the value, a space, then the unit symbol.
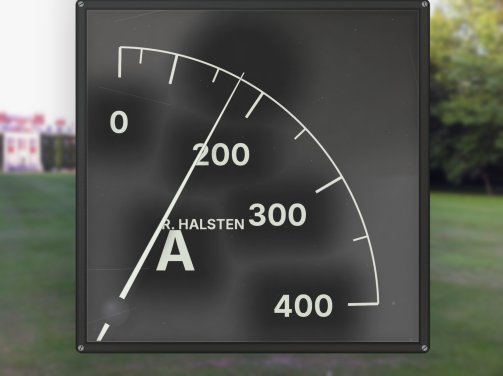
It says 175 A
